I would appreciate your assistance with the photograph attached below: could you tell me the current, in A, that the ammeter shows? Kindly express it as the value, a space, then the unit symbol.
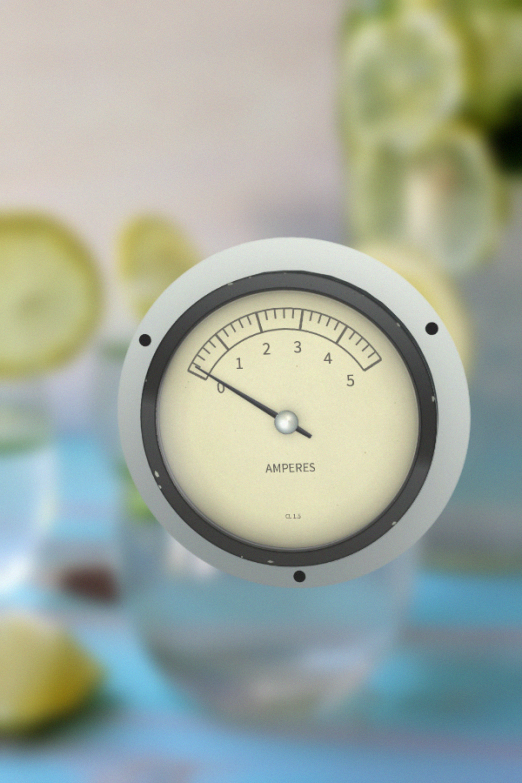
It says 0.2 A
